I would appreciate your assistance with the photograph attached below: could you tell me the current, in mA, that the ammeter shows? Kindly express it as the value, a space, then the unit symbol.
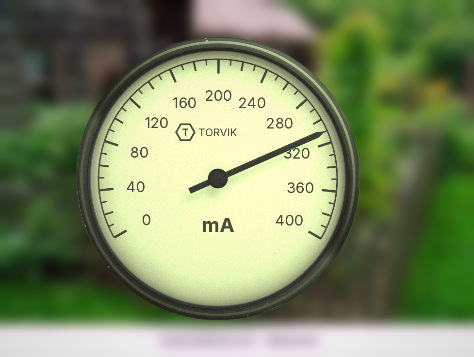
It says 310 mA
